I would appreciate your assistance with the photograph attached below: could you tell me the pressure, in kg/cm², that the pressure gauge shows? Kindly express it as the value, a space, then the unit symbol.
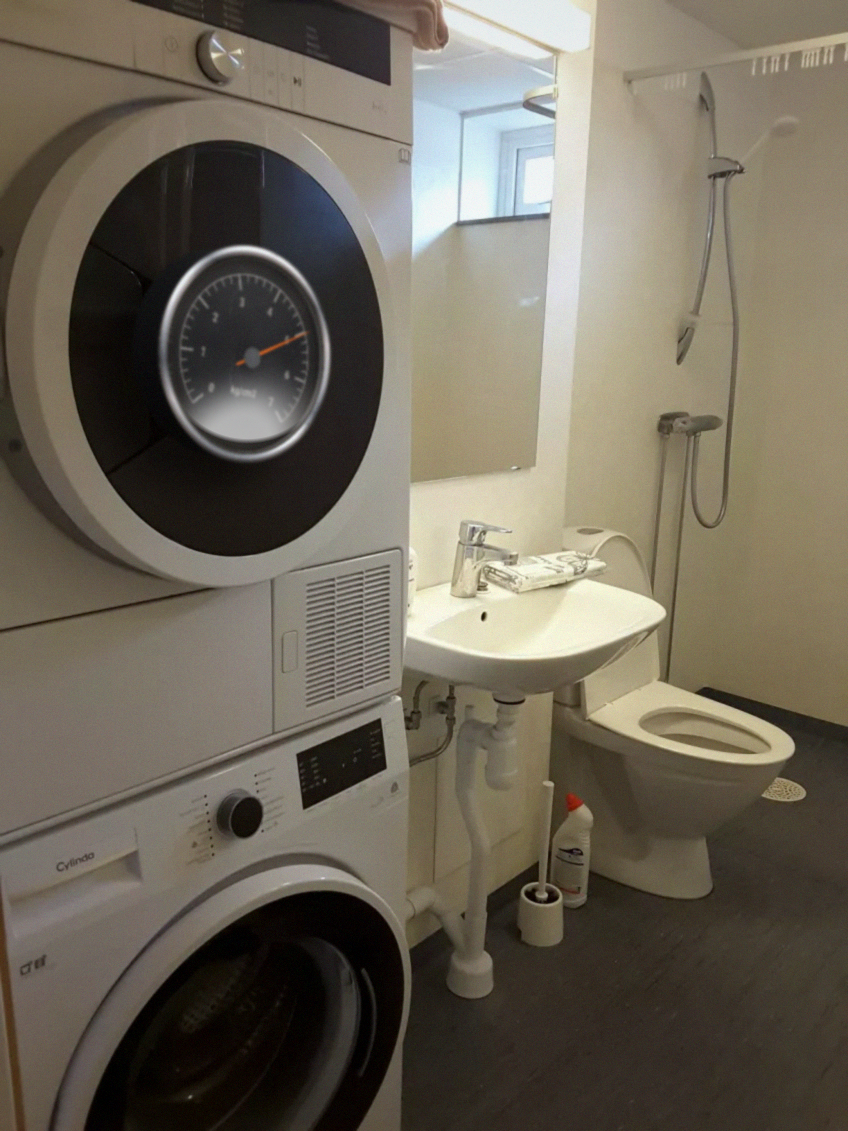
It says 5 kg/cm²
